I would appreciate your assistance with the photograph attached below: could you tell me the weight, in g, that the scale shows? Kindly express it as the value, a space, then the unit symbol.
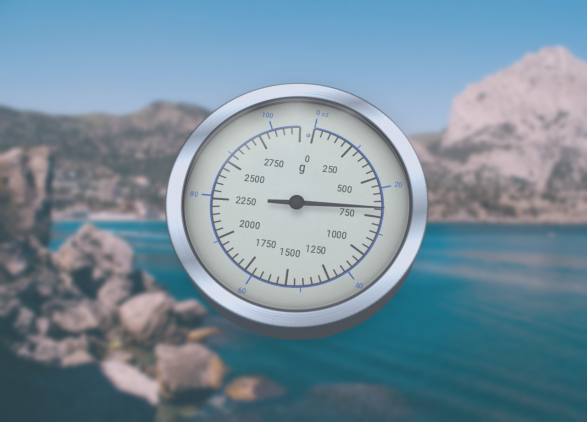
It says 700 g
